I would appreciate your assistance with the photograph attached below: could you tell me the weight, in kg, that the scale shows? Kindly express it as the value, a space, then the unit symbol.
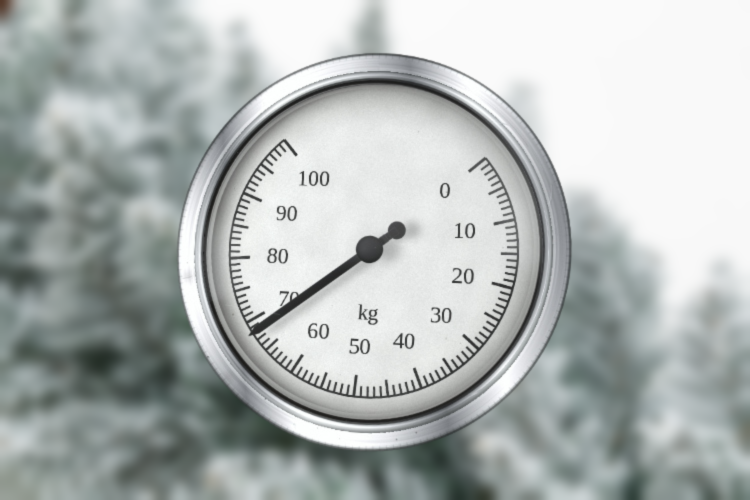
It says 68 kg
